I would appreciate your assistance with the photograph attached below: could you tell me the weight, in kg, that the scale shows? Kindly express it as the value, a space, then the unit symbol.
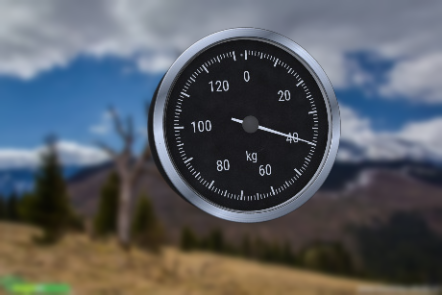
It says 40 kg
